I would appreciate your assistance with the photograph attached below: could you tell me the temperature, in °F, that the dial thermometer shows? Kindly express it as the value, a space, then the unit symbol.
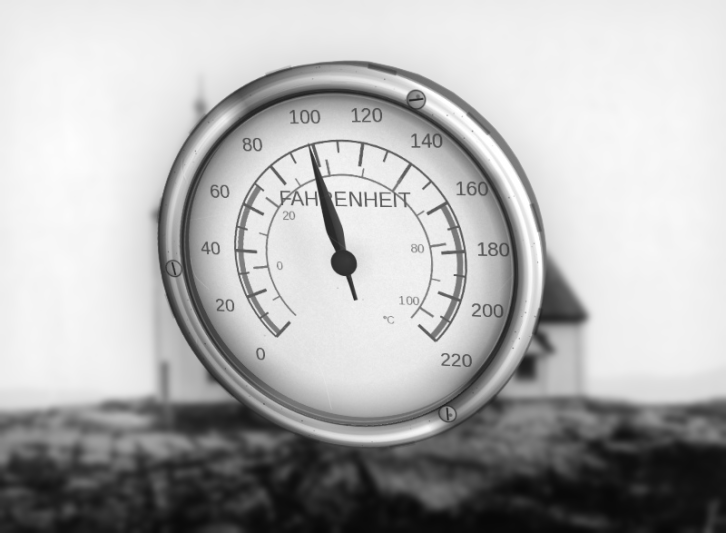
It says 100 °F
